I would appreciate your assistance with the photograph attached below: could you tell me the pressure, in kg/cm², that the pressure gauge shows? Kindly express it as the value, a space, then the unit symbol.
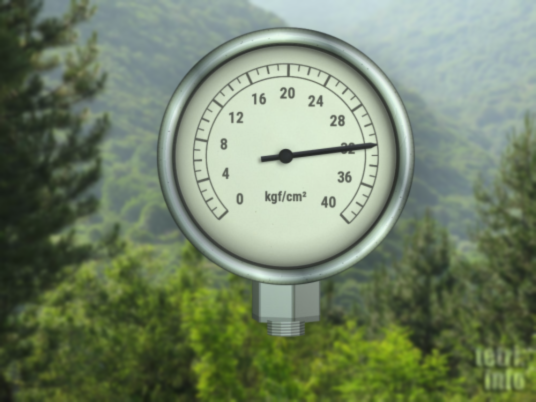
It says 32 kg/cm²
